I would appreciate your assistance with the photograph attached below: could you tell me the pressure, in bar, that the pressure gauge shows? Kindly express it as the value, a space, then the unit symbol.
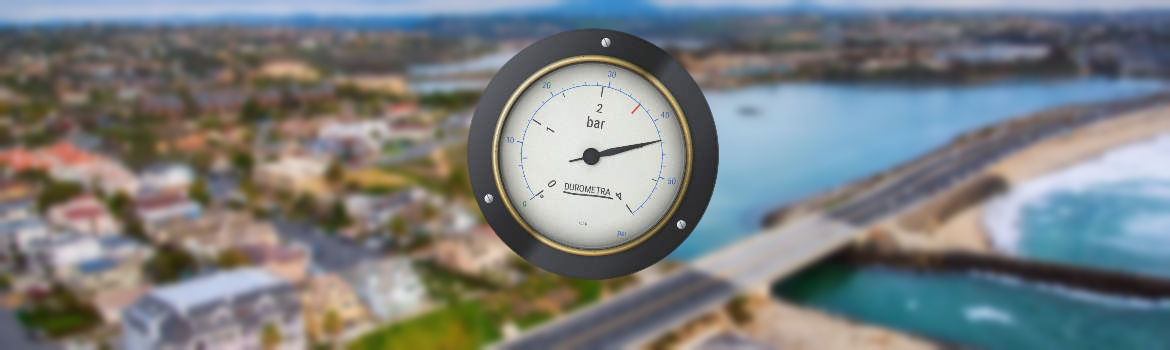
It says 3 bar
